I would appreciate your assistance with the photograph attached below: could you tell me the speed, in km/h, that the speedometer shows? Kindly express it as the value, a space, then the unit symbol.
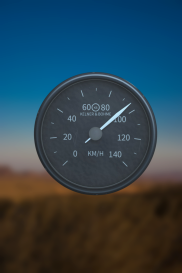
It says 95 km/h
